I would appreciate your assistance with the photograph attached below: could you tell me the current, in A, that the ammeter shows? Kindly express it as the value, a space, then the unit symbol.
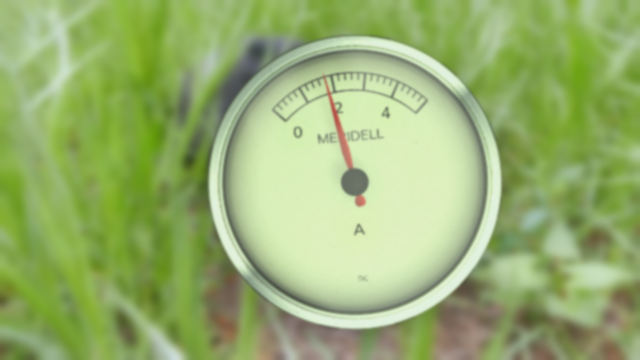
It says 1.8 A
